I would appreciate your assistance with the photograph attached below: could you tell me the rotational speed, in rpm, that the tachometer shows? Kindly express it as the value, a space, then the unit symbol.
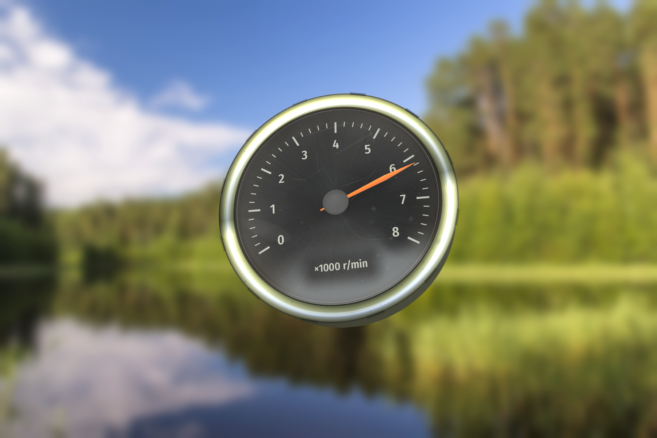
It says 6200 rpm
